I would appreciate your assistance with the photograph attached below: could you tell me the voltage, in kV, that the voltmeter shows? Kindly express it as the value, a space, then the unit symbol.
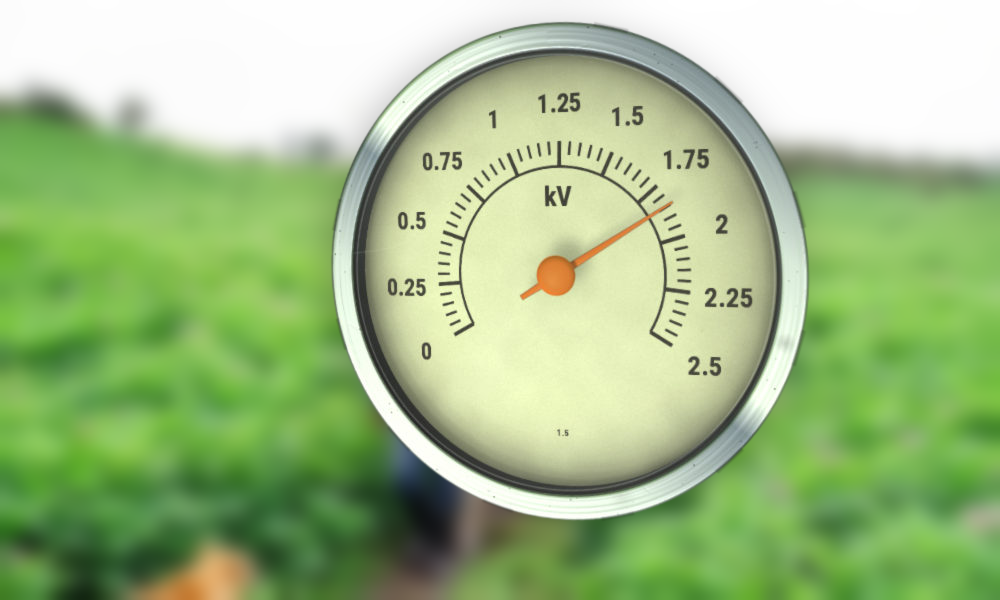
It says 1.85 kV
